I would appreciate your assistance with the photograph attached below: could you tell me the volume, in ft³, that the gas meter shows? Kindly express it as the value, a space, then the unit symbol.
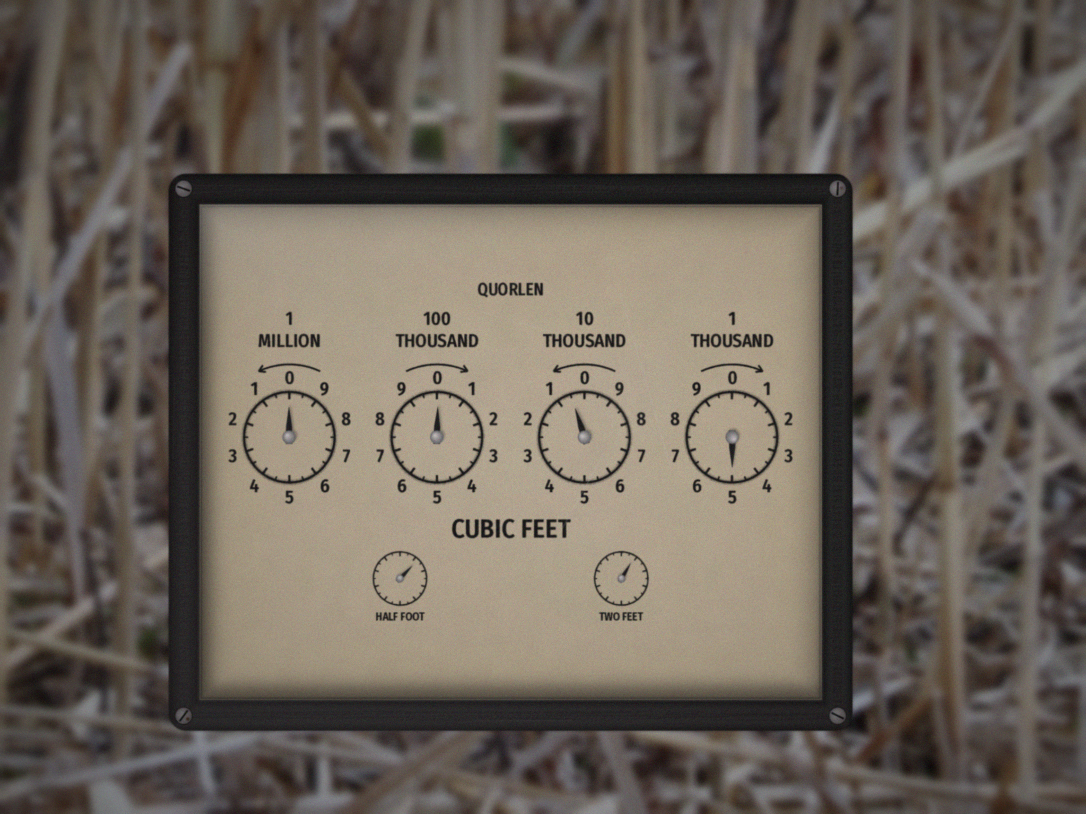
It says 500 ft³
